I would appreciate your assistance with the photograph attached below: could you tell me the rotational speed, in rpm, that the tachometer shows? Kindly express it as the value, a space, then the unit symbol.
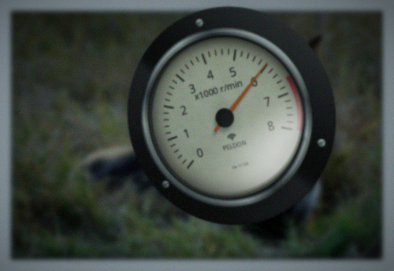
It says 6000 rpm
